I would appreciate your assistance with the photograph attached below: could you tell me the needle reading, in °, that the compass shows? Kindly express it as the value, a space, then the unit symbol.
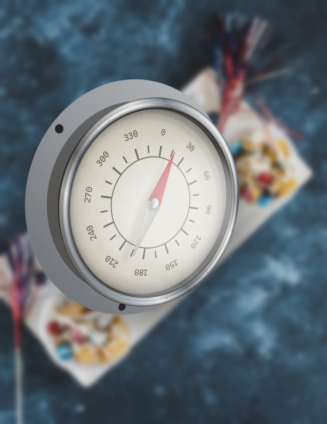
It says 15 °
